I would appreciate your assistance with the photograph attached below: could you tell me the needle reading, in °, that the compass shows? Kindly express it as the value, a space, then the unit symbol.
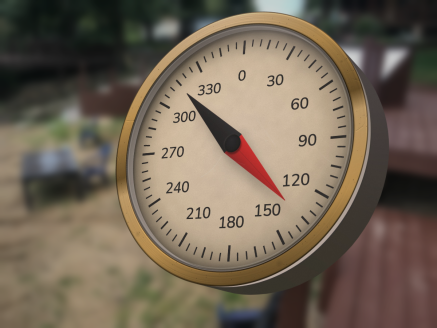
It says 135 °
